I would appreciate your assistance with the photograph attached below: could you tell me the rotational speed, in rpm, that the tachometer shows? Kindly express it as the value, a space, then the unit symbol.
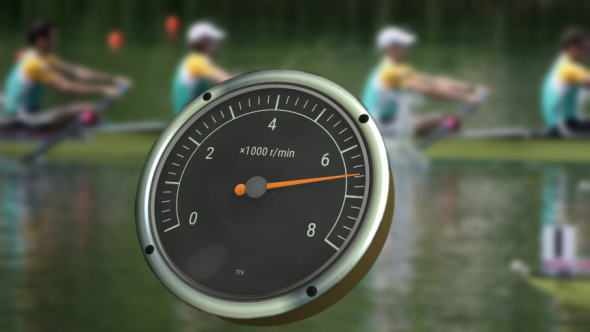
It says 6600 rpm
